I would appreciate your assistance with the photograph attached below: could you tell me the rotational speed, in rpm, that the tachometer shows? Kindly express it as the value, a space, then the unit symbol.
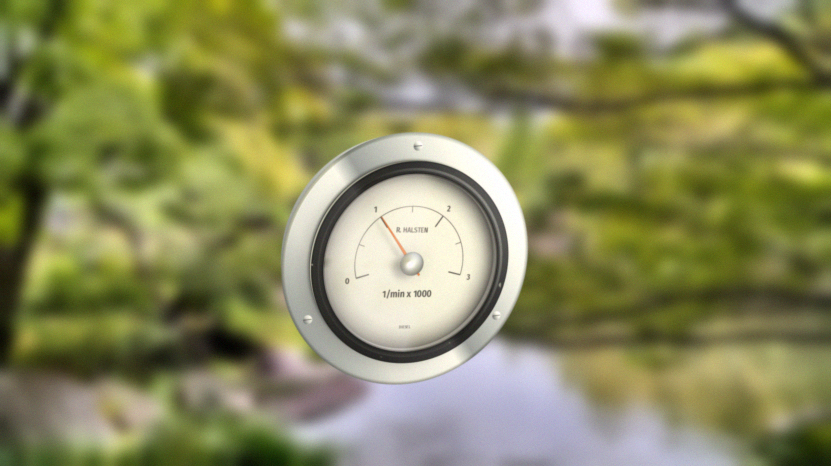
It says 1000 rpm
